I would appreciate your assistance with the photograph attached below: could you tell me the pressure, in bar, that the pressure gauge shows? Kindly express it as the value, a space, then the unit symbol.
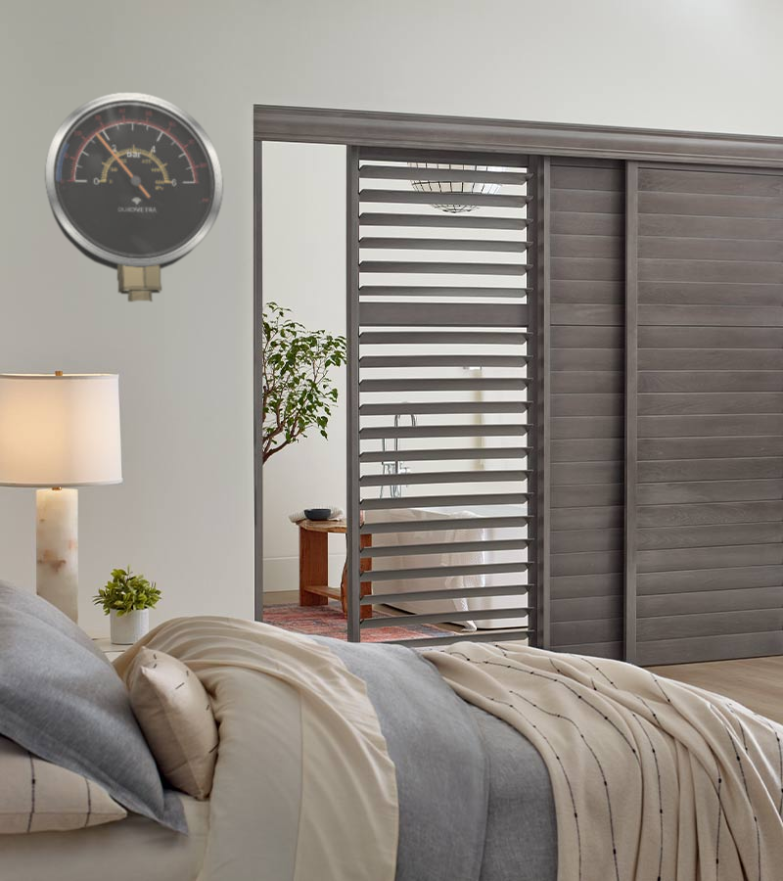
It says 1.75 bar
